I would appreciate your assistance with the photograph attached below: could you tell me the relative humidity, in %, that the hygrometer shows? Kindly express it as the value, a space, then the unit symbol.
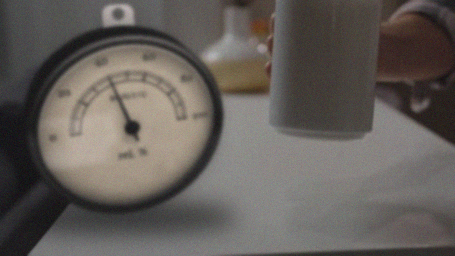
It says 40 %
